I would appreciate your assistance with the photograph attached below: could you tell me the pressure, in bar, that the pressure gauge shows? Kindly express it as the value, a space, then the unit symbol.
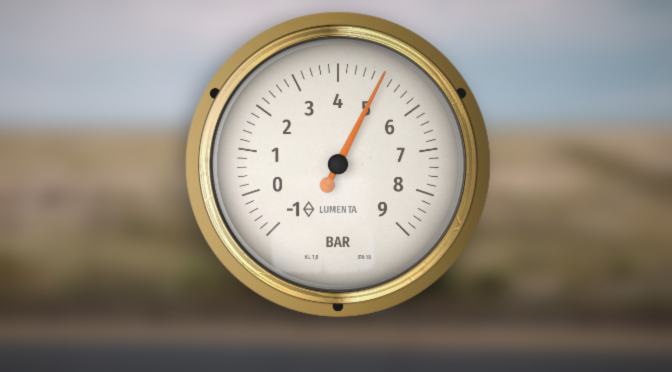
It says 5 bar
